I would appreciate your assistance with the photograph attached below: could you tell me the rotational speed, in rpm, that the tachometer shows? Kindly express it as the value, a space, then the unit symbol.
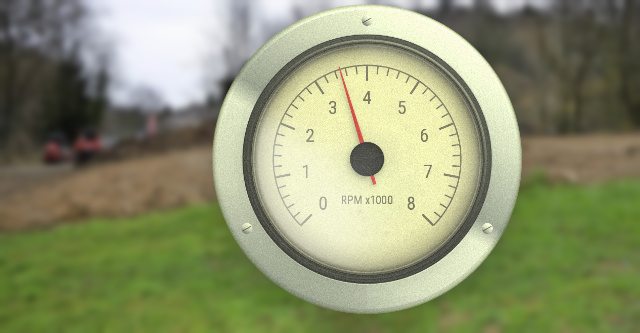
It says 3500 rpm
